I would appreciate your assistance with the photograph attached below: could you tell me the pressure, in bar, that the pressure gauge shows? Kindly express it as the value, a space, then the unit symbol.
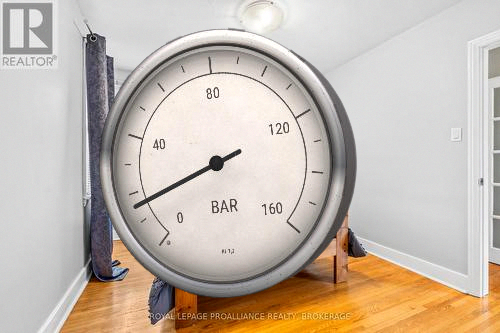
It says 15 bar
